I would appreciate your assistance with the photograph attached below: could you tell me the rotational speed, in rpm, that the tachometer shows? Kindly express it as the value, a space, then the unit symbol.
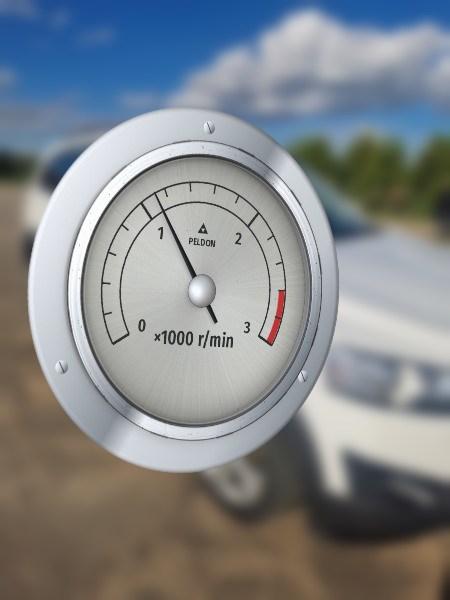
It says 1100 rpm
